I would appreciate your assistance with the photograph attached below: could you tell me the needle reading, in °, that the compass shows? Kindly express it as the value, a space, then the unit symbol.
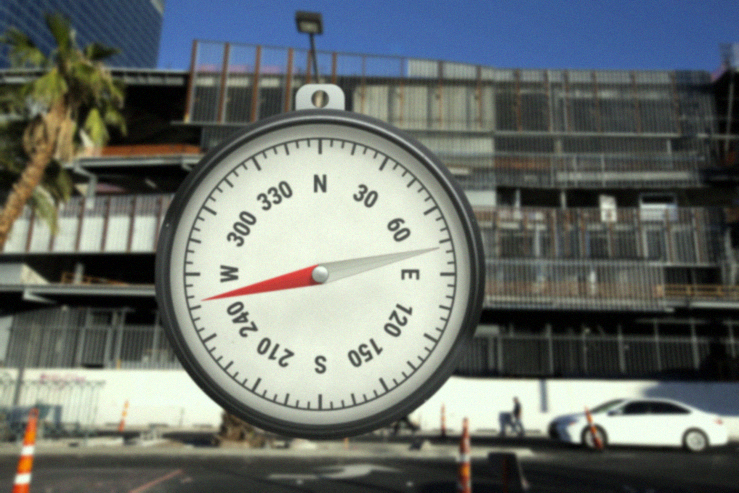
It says 257.5 °
